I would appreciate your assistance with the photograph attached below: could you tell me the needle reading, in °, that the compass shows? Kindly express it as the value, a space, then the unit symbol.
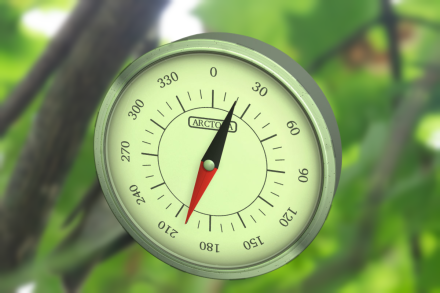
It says 200 °
